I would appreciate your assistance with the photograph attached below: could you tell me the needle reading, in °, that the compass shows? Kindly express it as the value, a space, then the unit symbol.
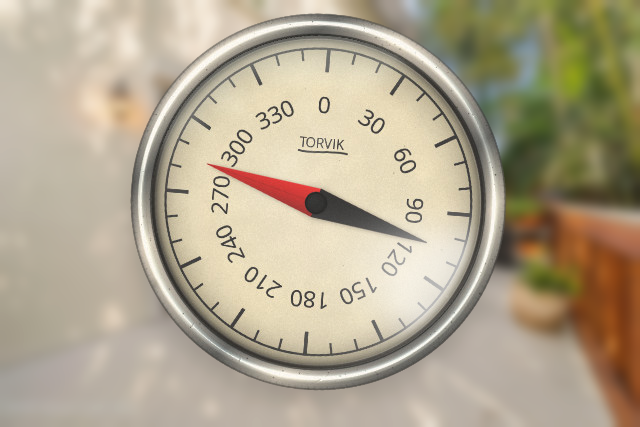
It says 285 °
